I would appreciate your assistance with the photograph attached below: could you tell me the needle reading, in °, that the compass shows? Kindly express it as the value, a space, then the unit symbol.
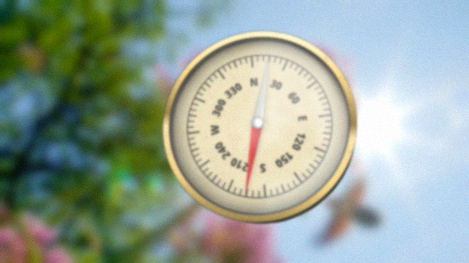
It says 195 °
